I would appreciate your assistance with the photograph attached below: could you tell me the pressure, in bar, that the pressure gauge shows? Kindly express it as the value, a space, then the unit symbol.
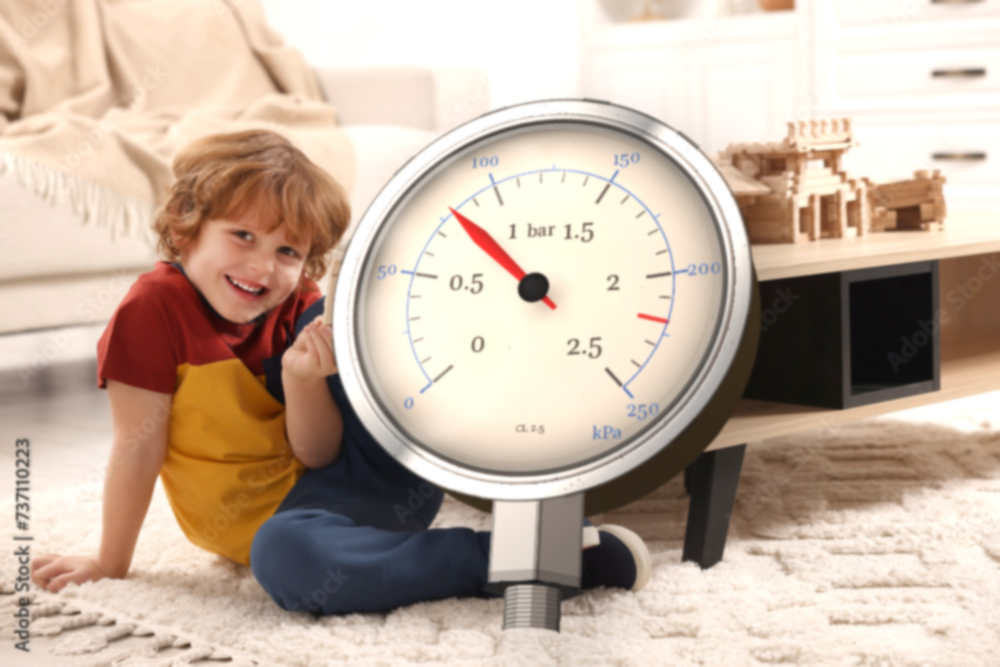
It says 0.8 bar
